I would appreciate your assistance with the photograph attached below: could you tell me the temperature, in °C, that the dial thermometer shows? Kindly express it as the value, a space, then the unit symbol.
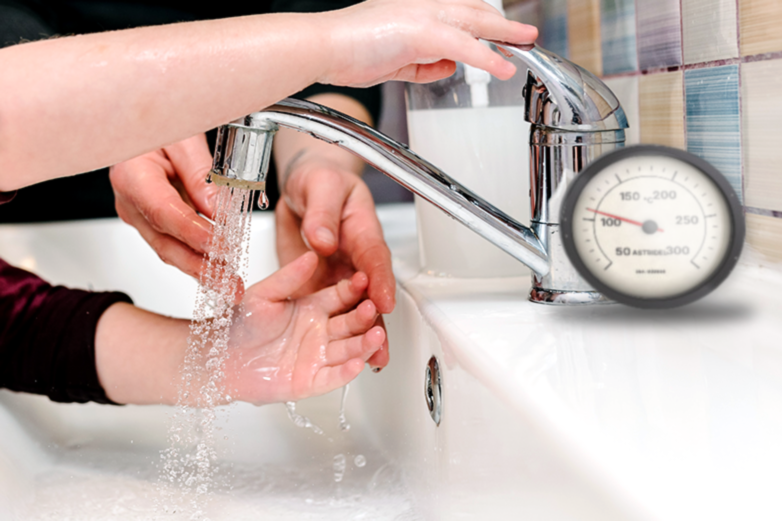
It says 110 °C
